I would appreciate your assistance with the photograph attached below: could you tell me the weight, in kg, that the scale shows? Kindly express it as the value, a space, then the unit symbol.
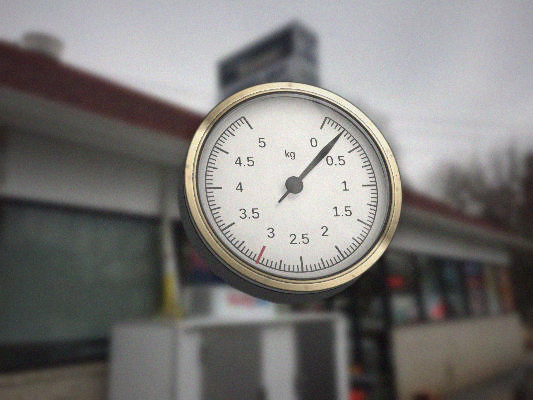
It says 0.25 kg
